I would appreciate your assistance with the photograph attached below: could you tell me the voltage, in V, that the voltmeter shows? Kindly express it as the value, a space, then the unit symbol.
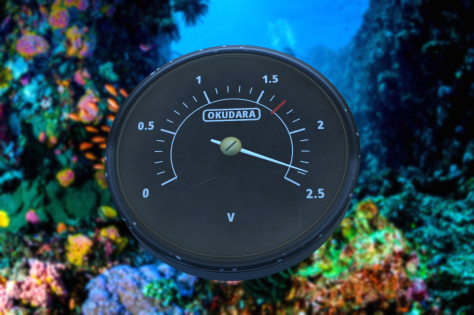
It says 2.4 V
